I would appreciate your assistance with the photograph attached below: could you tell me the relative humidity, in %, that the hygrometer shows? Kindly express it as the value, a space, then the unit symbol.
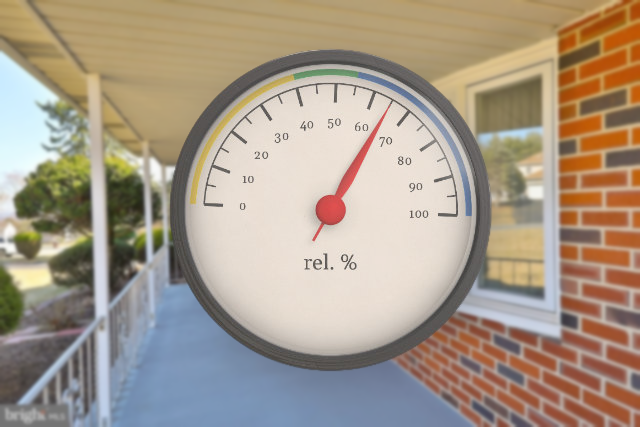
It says 65 %
